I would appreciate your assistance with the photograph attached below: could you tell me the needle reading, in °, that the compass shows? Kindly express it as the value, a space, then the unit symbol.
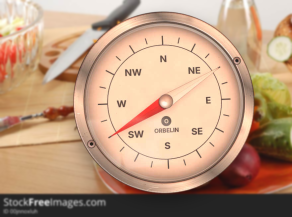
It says 240 °
